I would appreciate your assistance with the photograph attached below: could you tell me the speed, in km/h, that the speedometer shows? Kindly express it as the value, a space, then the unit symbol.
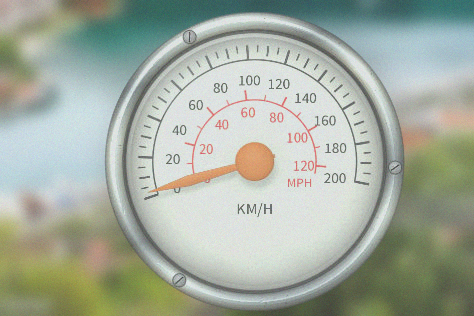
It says 2.5 km/h
